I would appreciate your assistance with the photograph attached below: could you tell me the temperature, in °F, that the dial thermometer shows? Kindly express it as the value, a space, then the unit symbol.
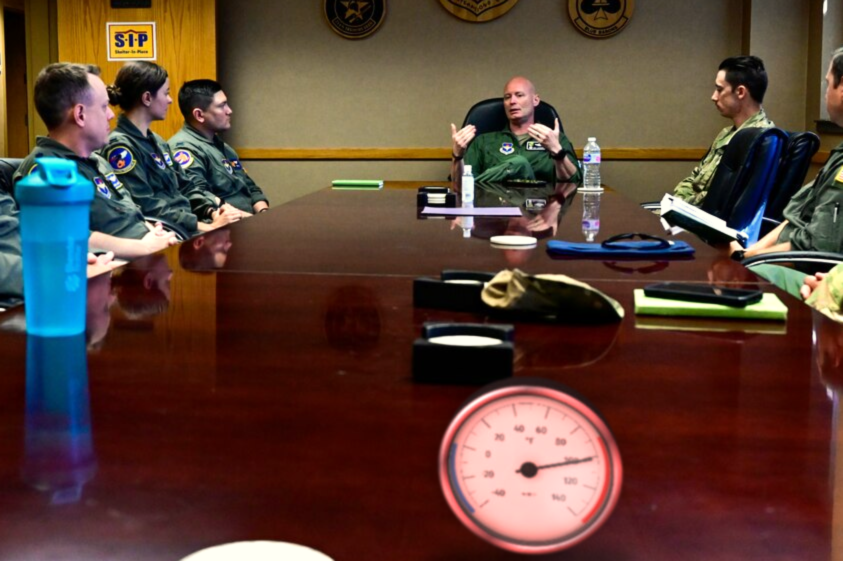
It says 100 °F
